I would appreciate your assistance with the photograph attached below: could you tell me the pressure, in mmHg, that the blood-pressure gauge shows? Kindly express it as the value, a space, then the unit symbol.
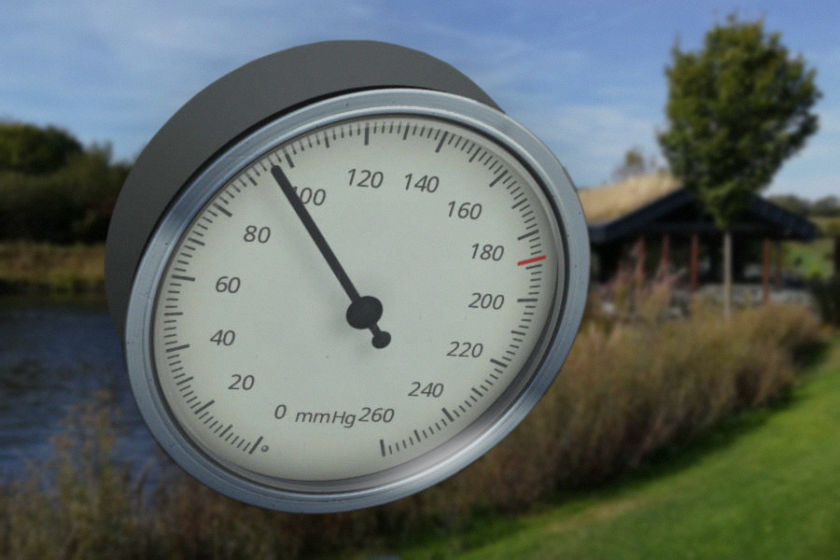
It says 96 mmHg
